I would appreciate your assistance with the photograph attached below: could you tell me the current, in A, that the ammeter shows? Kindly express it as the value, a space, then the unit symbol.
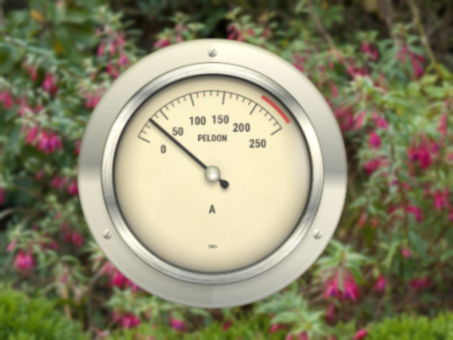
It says 30 A
